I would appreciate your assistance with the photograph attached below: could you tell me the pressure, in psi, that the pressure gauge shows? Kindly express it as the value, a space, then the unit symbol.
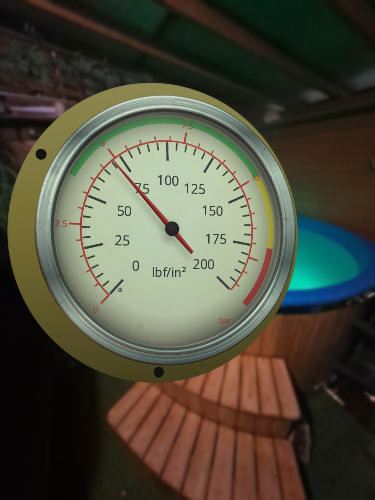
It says 70 psi
